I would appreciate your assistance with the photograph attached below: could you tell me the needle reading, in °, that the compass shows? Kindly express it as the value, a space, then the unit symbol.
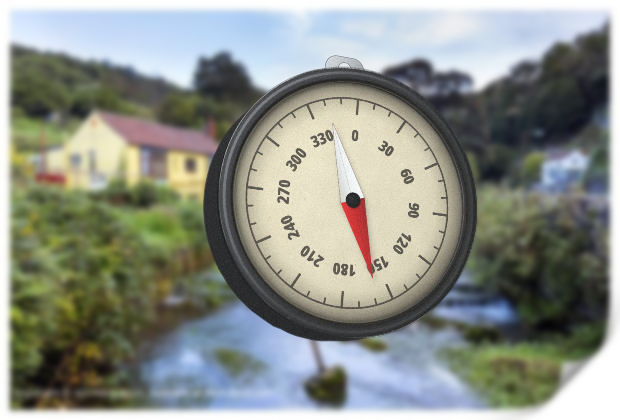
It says 160 °
